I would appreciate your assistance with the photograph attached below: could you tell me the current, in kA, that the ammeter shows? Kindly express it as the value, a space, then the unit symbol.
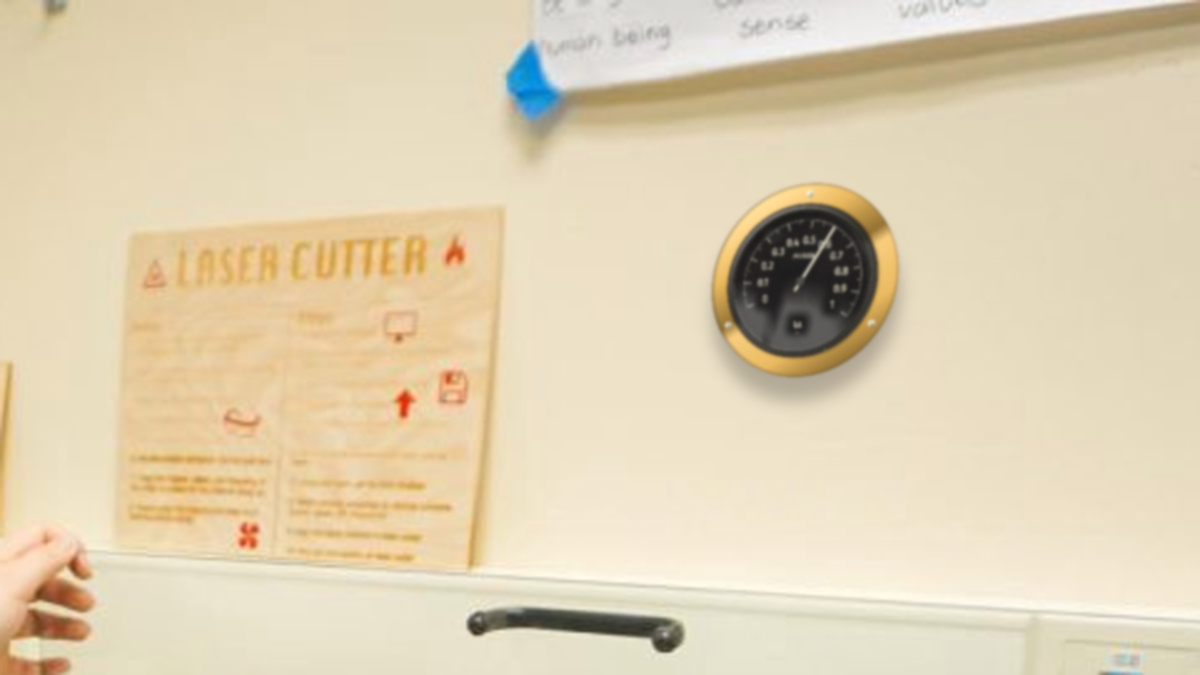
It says 0.6 kA
